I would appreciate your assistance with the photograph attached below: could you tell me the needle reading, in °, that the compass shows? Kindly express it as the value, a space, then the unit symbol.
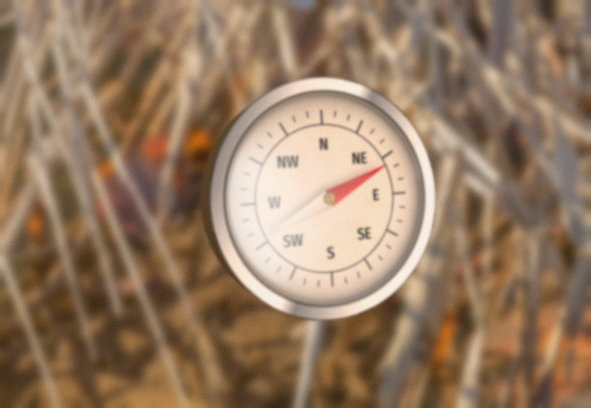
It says 65 °
